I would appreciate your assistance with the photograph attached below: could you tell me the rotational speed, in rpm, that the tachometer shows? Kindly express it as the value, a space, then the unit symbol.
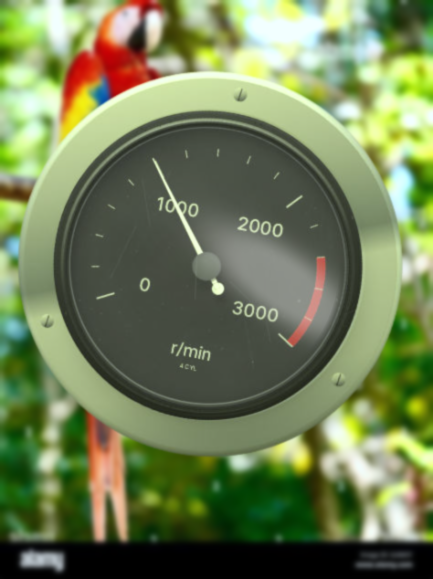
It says 1000 rpm
